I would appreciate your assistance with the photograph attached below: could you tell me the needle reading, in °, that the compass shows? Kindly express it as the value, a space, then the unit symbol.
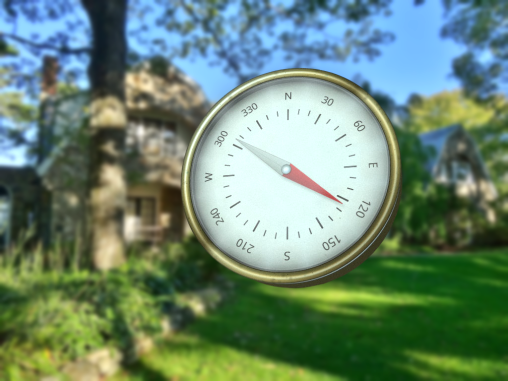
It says 125 °
